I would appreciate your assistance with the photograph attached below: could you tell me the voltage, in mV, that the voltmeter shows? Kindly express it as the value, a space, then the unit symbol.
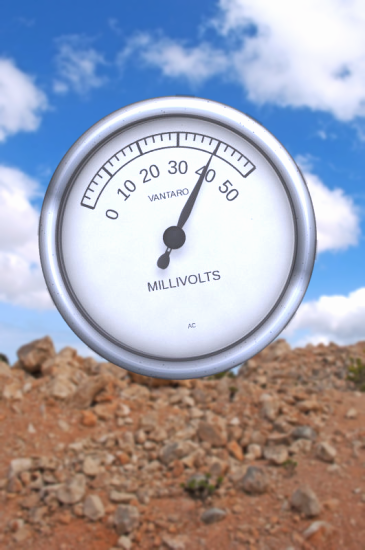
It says 40 mV
